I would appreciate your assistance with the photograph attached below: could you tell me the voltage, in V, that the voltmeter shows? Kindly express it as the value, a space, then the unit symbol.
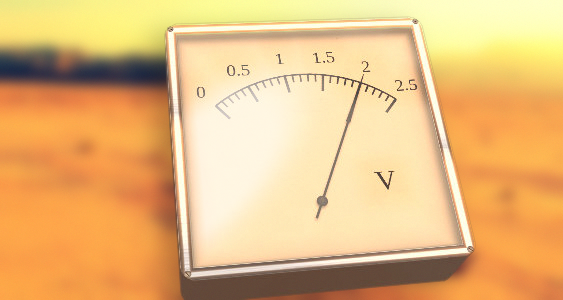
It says 2 V
